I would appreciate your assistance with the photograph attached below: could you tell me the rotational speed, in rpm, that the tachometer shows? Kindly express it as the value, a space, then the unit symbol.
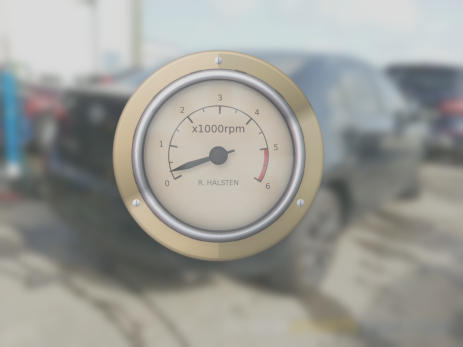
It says 250 rpm
